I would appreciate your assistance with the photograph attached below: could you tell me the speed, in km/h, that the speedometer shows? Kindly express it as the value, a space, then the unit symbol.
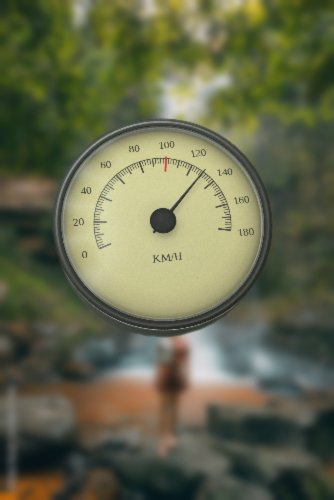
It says 130 km/h
